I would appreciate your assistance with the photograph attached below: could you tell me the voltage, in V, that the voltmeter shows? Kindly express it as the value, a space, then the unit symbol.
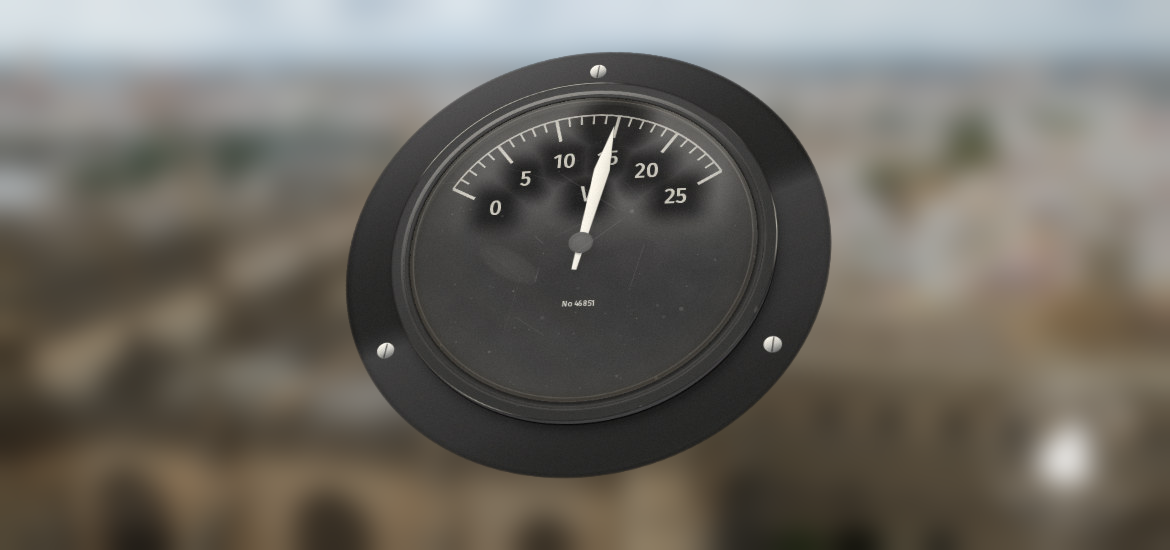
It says 15 V
